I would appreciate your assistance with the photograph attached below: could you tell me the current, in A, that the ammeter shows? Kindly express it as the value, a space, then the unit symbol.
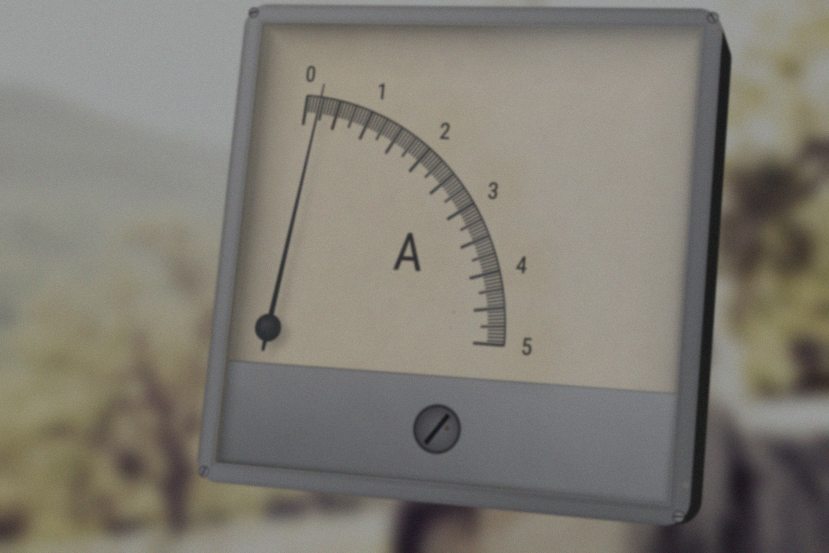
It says 0.25 A
